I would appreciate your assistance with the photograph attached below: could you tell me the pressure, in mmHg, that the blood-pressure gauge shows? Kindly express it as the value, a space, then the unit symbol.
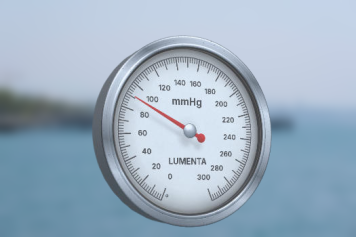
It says 90 mmHg
